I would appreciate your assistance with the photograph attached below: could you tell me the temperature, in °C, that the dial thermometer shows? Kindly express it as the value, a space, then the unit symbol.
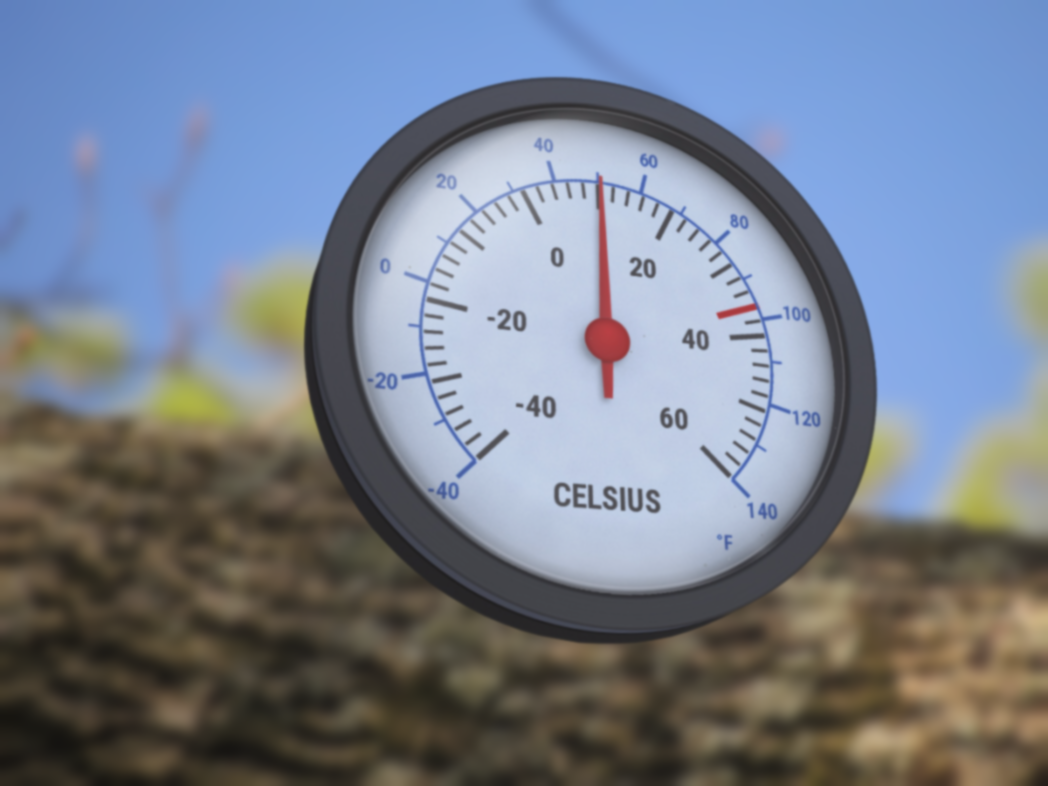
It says 10 °C
